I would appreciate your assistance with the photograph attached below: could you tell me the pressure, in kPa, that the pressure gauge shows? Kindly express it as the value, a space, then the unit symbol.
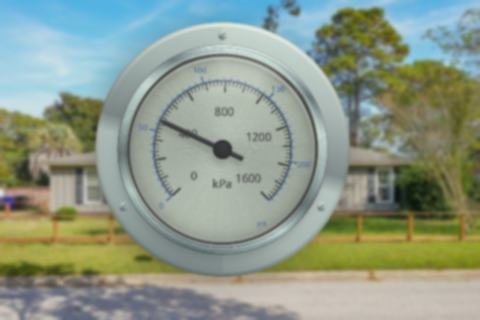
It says 400 kPa
